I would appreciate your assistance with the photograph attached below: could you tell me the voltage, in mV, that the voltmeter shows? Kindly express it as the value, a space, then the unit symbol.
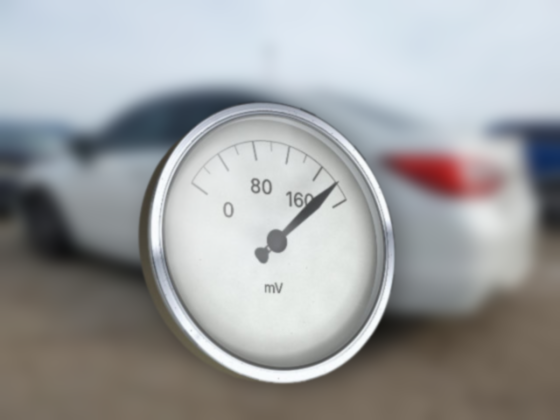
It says 180 mV
